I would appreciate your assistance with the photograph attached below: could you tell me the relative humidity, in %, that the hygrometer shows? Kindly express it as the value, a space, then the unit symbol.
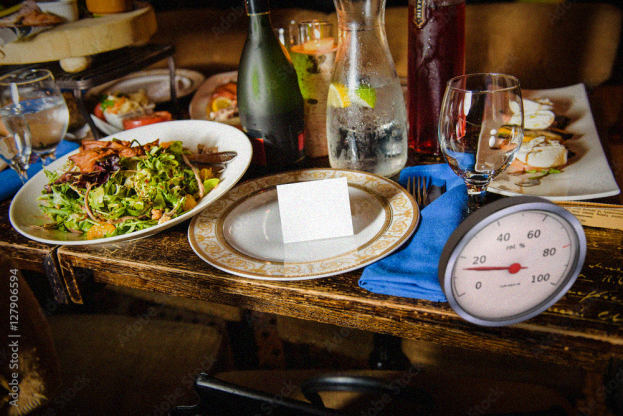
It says 15 %
